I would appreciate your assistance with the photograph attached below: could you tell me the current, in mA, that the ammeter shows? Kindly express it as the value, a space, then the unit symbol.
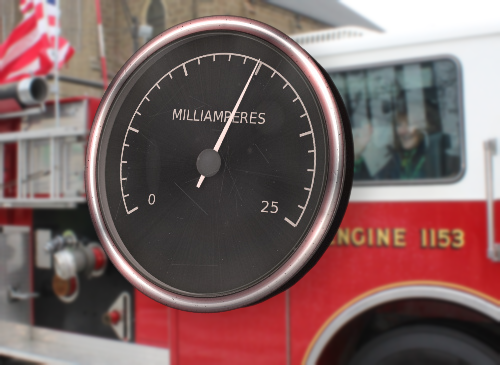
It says 15 mA
